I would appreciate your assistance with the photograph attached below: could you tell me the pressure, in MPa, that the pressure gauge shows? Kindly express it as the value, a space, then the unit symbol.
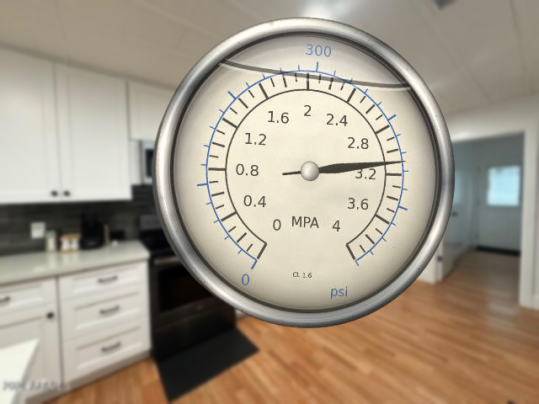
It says 3.1 MPa
